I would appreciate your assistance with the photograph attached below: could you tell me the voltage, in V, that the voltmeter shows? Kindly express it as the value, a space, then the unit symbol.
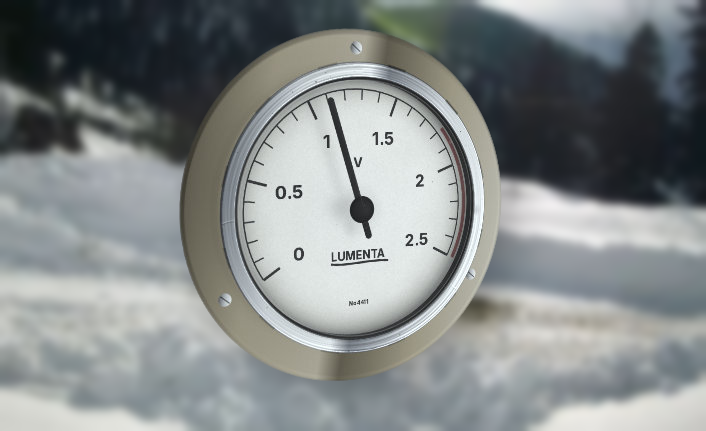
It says 1.1 V
